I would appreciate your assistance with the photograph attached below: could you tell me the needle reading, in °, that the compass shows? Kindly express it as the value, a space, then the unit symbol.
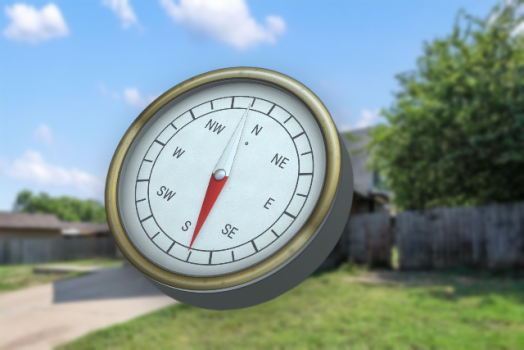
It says 165 °
